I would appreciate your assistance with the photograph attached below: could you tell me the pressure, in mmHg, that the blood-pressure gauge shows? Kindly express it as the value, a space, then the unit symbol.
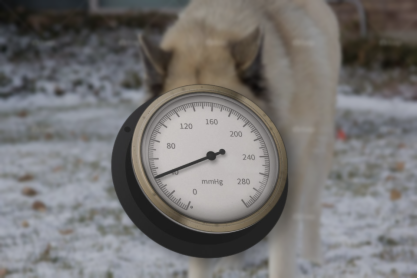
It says 40 mmHg
